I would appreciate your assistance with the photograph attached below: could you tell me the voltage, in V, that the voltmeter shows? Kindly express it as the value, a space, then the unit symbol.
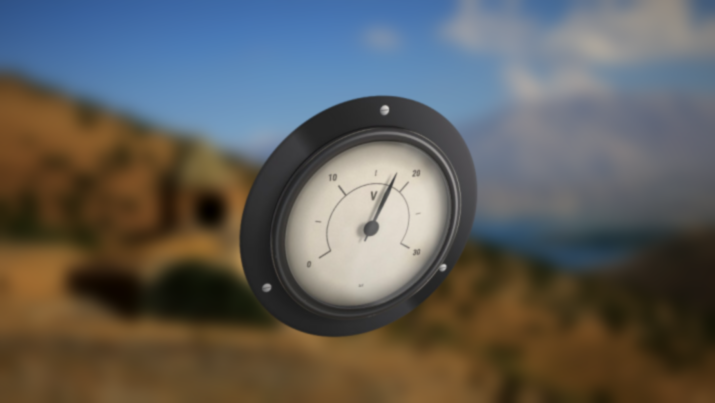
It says 17.5 V
